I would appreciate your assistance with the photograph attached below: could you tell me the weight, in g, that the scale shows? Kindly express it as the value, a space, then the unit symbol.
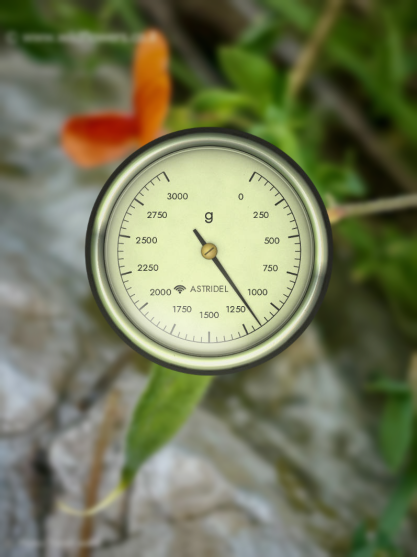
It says 1150 g
